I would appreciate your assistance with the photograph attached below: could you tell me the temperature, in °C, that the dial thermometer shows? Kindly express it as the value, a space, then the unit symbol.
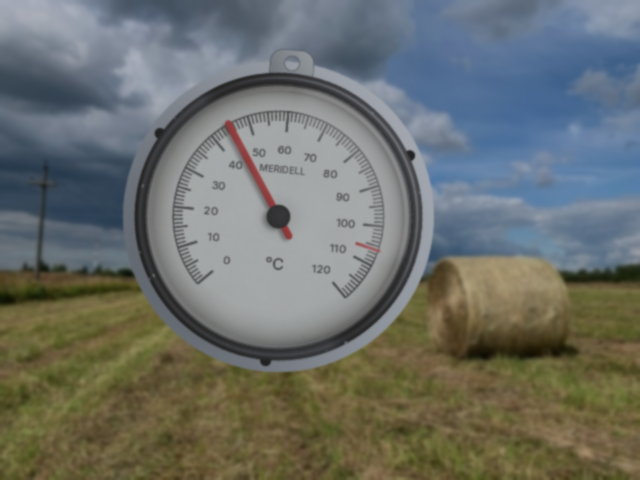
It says 45 °C
